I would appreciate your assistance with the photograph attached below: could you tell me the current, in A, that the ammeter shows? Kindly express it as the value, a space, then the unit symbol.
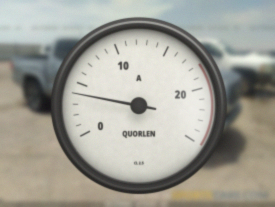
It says 4 A
